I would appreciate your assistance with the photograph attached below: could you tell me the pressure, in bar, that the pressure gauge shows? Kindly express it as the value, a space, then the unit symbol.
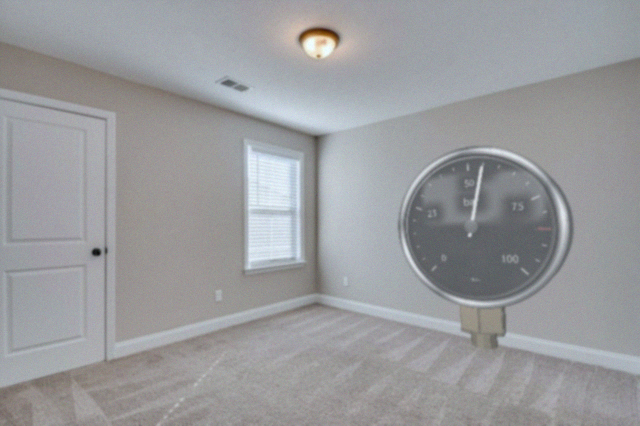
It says 55 bar
